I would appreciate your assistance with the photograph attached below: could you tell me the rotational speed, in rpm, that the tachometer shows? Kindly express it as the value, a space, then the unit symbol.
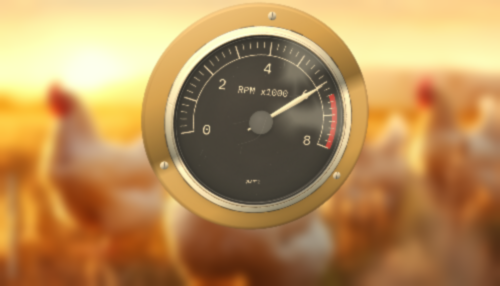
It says 6000 rpm
